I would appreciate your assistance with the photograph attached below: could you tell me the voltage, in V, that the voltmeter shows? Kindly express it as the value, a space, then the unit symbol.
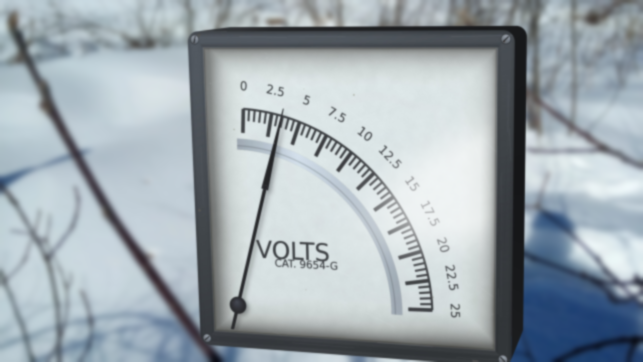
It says 3.5 V
